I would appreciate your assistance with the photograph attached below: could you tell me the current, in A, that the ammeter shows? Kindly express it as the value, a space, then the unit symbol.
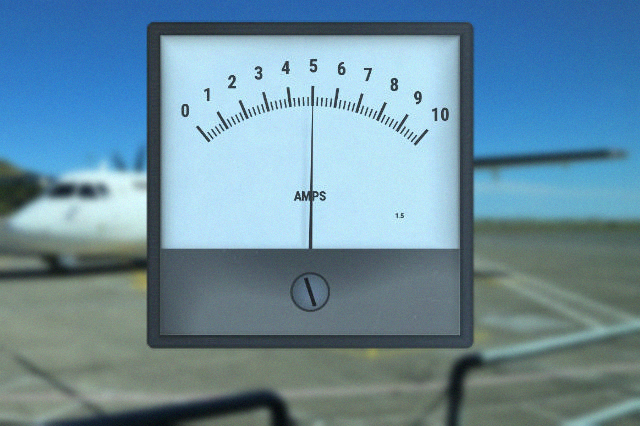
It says 5 A
